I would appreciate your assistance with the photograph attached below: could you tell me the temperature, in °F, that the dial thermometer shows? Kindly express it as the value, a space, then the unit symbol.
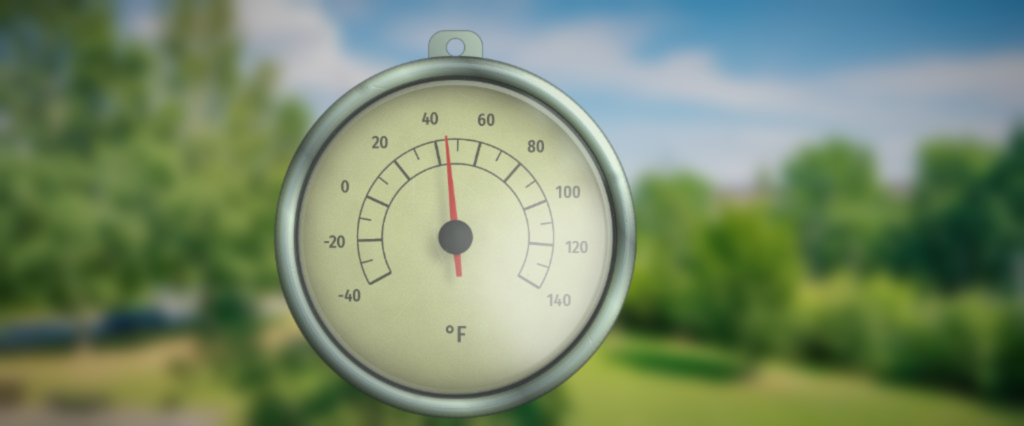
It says 45 °F
